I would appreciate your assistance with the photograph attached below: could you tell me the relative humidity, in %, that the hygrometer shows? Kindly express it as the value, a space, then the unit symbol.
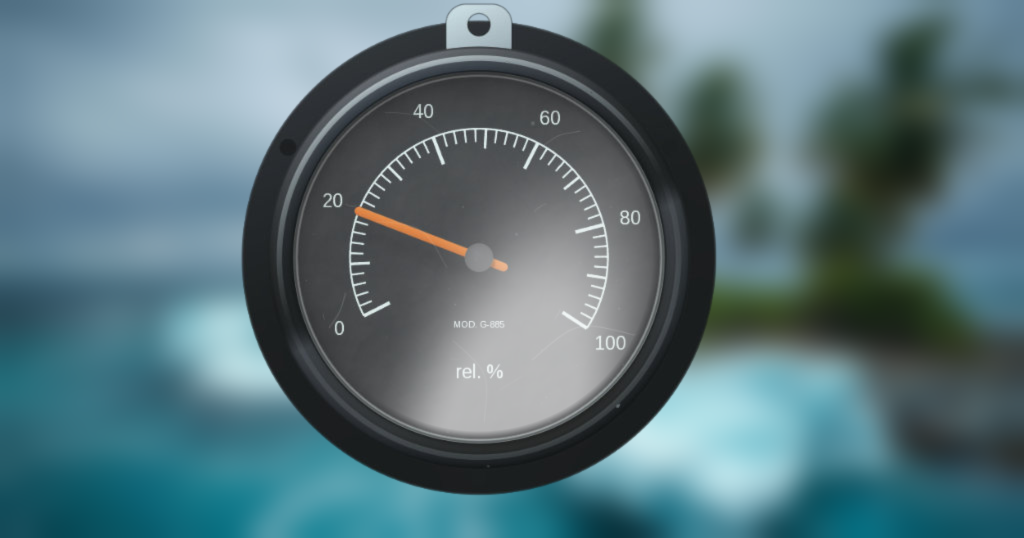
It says 20 %
